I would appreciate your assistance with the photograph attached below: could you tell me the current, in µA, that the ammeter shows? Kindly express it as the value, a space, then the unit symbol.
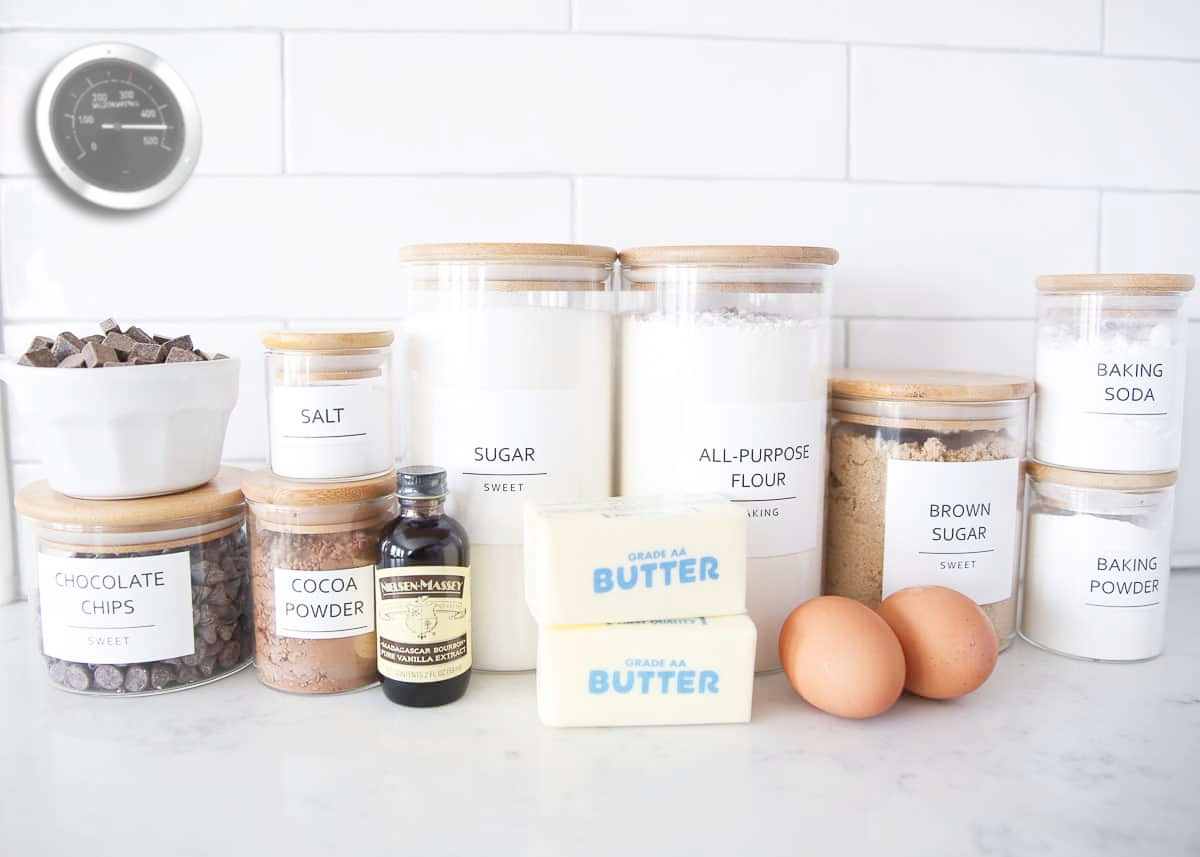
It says 450 µA
